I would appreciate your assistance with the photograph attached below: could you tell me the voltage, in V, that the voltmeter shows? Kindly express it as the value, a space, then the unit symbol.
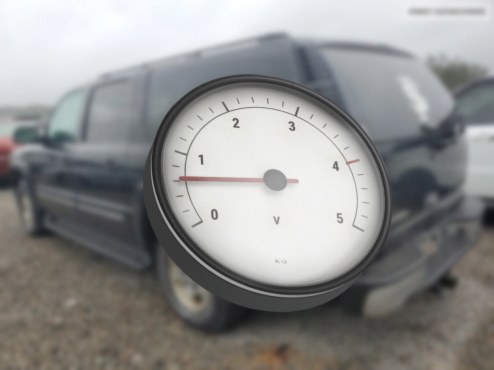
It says 0.6 V
